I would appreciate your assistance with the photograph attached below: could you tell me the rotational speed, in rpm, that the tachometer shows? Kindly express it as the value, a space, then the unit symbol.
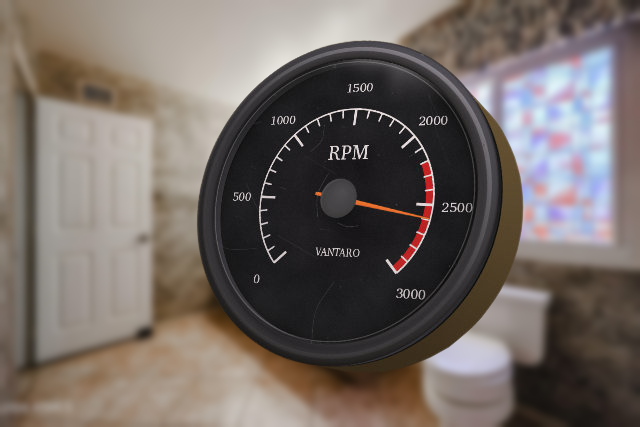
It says 2600 rpm
